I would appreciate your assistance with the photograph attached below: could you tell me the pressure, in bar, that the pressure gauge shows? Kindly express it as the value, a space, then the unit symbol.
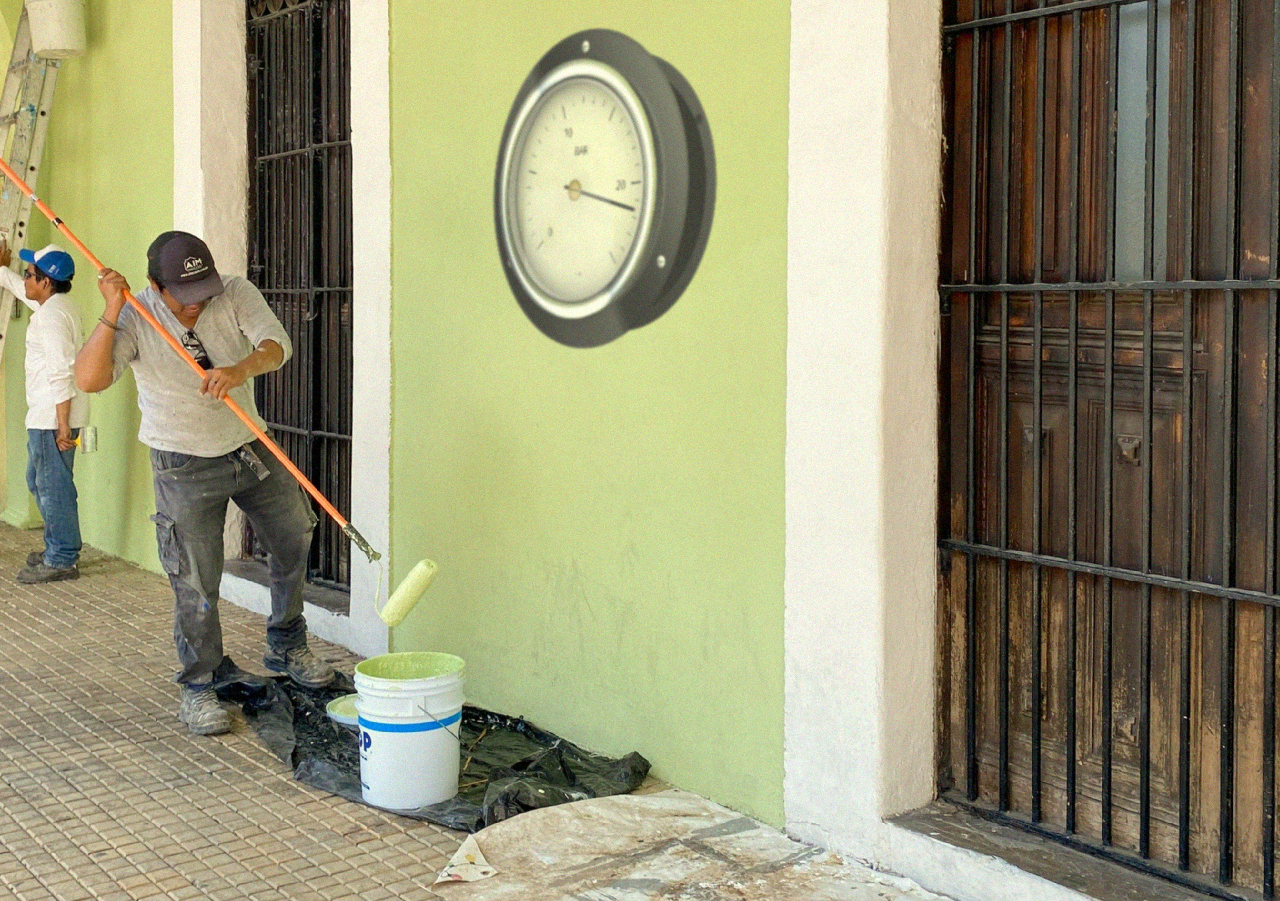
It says 21.5 bar
